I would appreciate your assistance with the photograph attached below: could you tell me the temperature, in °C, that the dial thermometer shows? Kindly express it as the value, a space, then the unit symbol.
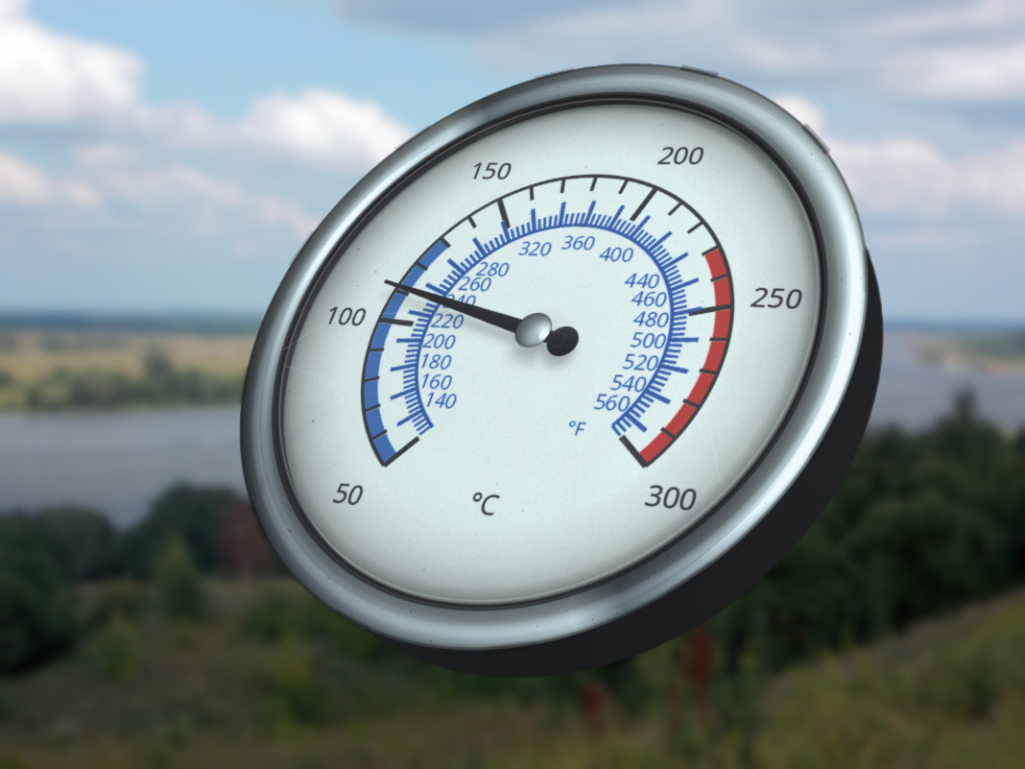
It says 110 °C
